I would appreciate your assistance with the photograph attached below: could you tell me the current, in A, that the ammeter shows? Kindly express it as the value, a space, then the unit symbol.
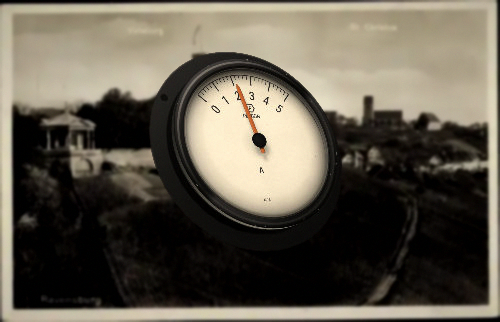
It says 2 A
